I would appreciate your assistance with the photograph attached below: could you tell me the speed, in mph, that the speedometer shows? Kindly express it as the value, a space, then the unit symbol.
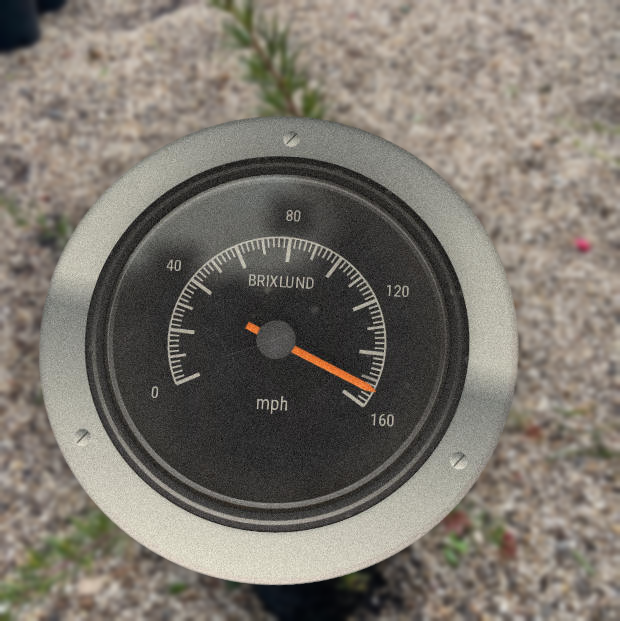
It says 154 mph
